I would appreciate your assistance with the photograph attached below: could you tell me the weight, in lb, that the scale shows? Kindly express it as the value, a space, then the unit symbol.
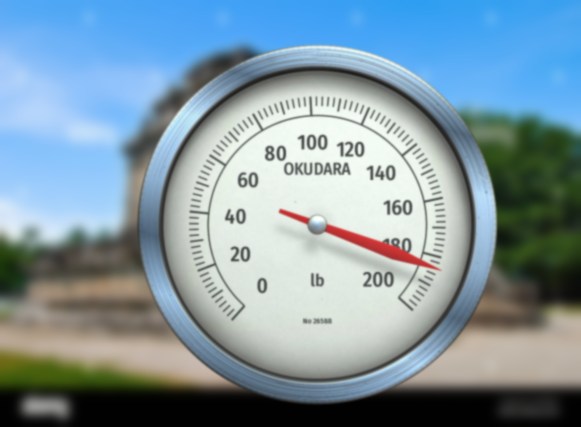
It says 184 lb
